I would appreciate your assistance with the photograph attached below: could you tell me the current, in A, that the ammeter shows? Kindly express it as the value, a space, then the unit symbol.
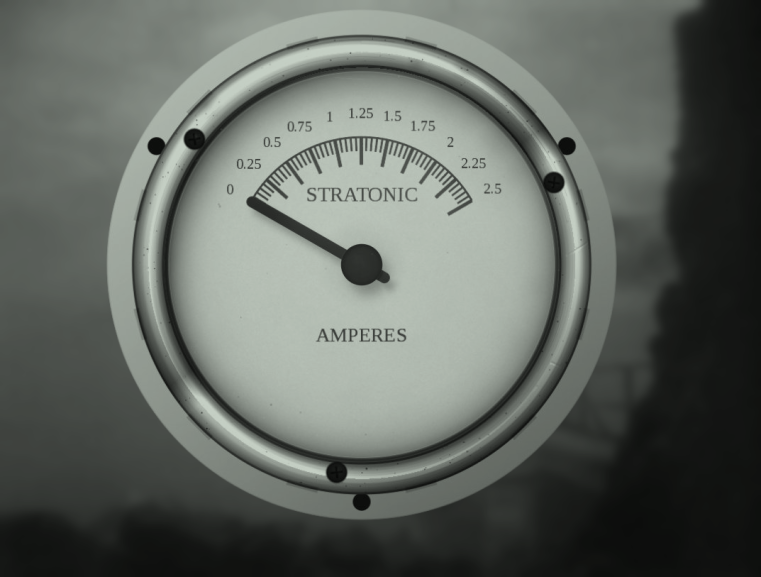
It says 0 A
